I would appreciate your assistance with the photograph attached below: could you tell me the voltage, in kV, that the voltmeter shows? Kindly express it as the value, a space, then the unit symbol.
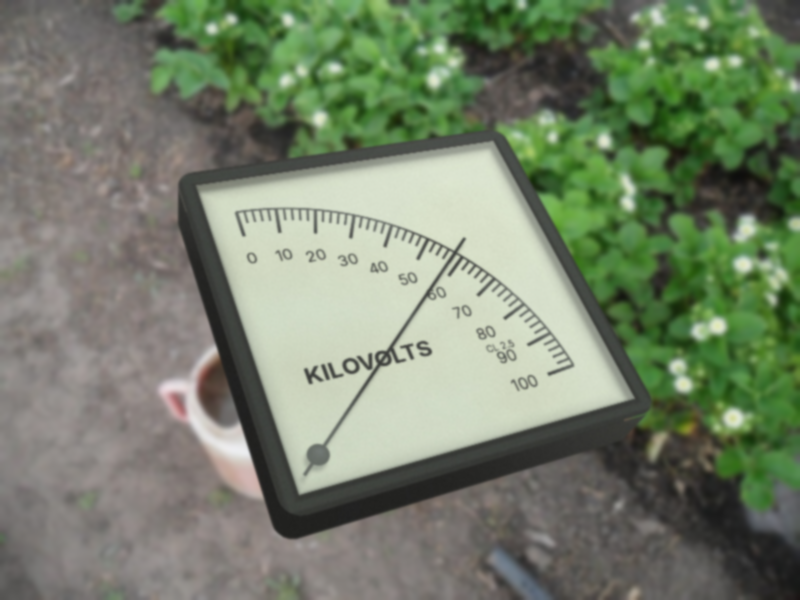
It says 58 kV
